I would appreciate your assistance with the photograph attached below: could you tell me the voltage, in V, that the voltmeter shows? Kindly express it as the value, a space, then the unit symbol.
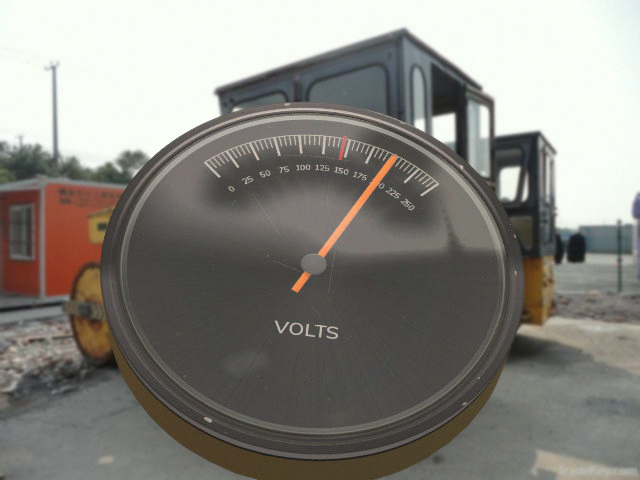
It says 200 V
